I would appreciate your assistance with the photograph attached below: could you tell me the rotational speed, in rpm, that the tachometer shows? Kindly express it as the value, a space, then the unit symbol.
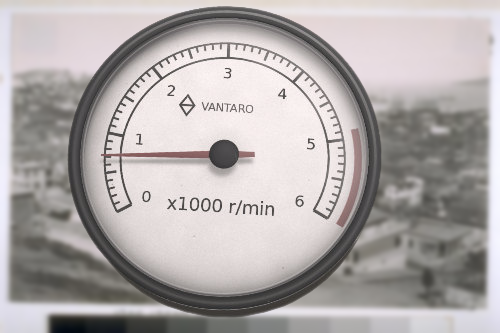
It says 700 rpm
